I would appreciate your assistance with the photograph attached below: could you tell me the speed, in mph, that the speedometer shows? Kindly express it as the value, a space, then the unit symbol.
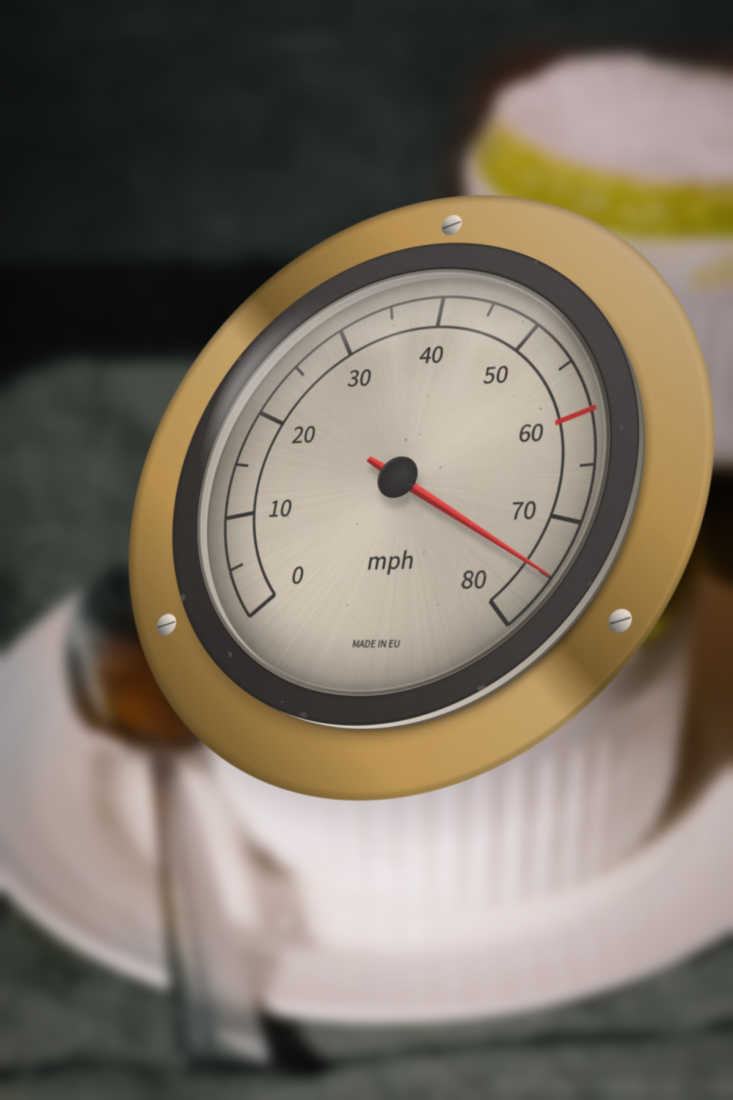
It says 75 mph
